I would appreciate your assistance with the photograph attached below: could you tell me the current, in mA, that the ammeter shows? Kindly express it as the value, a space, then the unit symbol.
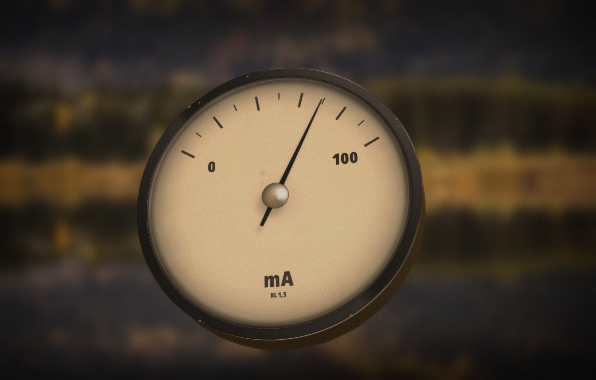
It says 70 mA
